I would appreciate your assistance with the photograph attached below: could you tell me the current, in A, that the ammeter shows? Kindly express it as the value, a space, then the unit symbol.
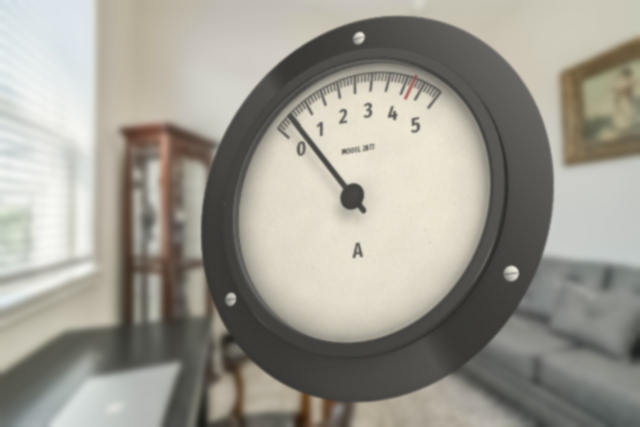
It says 0.5 A
